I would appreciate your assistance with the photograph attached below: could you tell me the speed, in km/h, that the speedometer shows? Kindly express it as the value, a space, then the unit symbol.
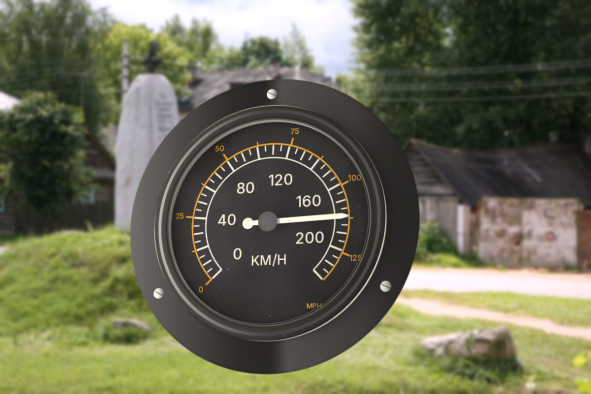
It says 180 km/h
